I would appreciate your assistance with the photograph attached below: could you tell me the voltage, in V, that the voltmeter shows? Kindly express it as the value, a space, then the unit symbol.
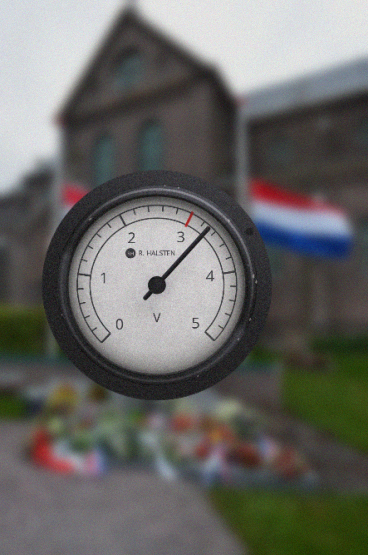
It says 3.3 V
